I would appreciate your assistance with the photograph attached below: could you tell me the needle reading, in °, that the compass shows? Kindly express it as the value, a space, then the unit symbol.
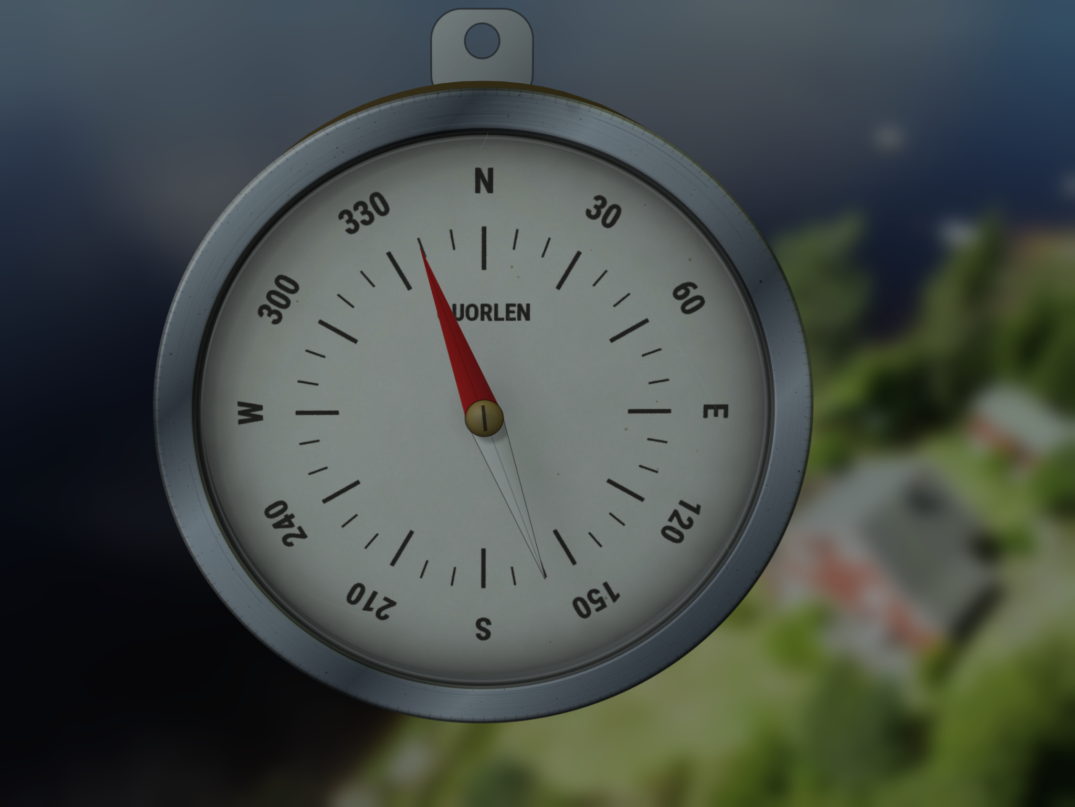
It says 340 °
